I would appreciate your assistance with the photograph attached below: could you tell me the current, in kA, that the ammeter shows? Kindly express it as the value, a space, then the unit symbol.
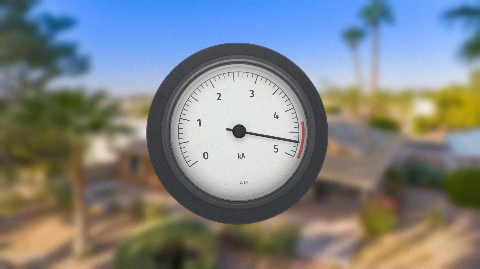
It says 4.7 kA
